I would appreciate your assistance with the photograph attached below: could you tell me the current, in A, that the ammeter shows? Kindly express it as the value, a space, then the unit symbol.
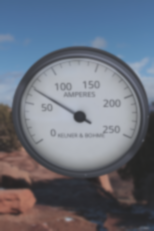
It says 70 A
